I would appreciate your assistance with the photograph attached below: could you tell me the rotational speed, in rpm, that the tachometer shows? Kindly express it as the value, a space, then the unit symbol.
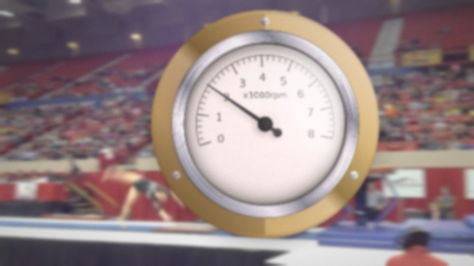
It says 2000 rpm
